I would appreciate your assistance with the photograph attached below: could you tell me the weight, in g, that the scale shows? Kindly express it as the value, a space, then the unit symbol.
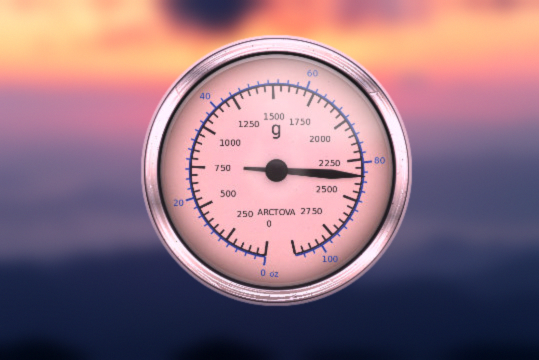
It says 2350 g
